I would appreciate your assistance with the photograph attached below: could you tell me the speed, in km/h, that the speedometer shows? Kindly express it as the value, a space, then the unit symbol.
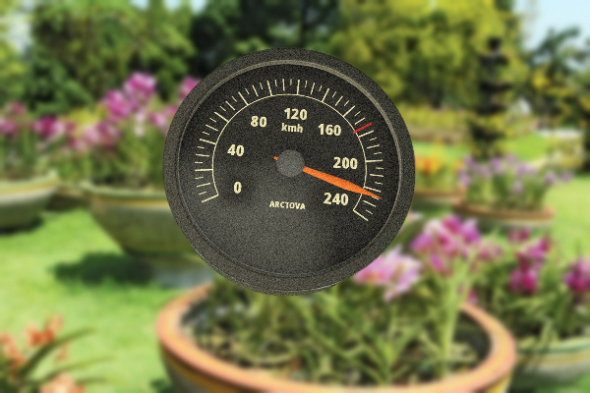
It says 225 km/h
